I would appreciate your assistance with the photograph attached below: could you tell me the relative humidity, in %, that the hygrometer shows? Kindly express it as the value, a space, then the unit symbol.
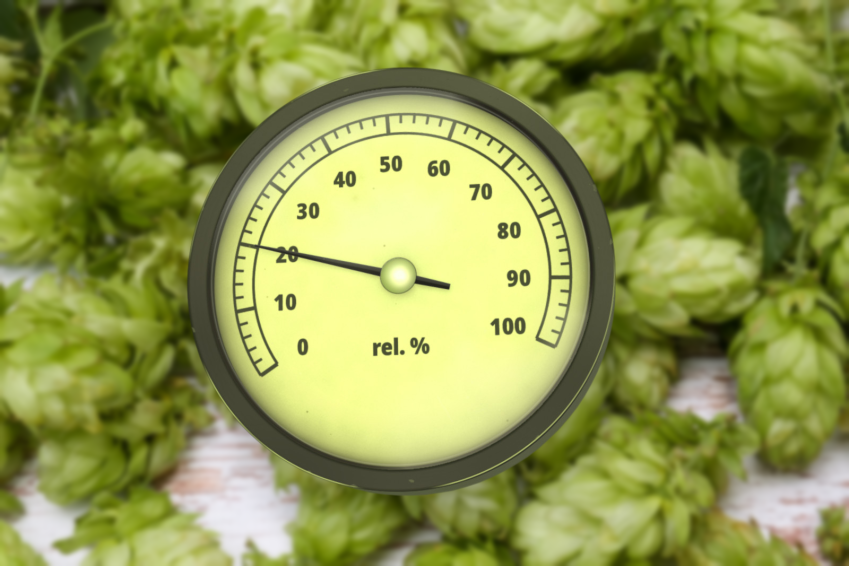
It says 20 %
